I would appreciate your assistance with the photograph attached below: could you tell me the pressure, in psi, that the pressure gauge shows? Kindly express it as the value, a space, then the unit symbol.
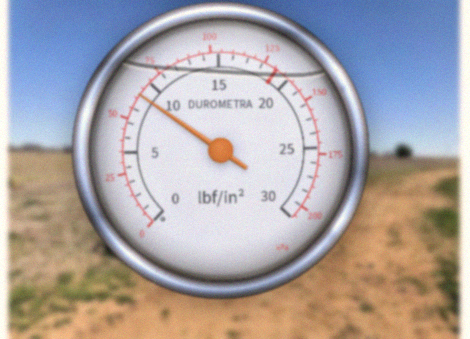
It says 9 psi
